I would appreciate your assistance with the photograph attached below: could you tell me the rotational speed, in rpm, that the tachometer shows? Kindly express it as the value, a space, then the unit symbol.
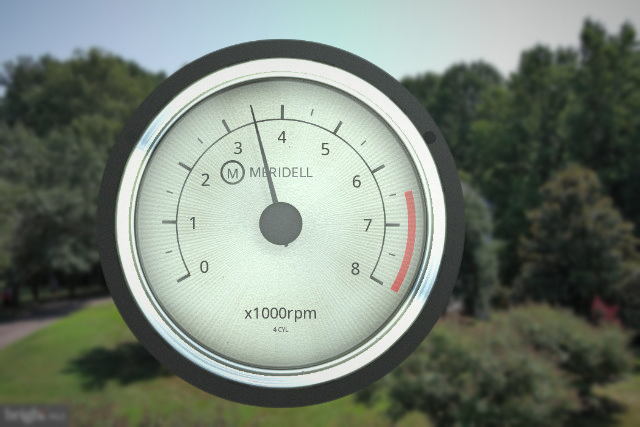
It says 3500 rpm
